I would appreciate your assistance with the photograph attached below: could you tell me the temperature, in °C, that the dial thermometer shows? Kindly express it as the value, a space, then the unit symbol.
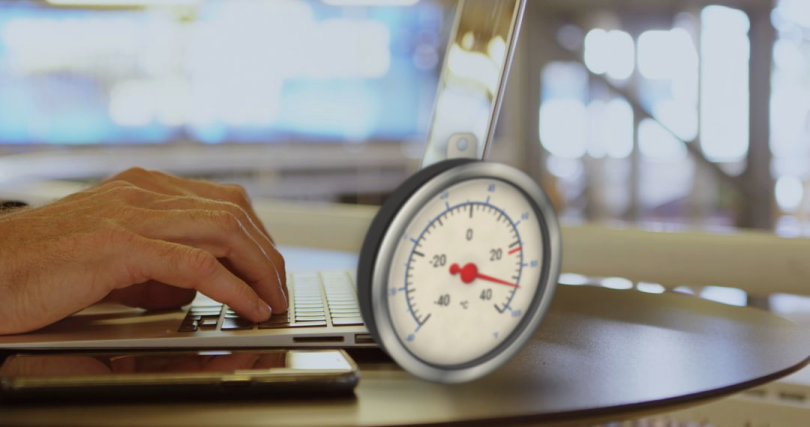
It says 32 °C
